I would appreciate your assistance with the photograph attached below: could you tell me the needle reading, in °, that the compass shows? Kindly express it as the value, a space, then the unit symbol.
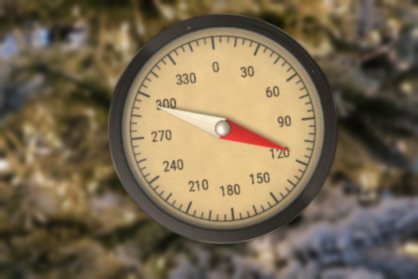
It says 115 °
